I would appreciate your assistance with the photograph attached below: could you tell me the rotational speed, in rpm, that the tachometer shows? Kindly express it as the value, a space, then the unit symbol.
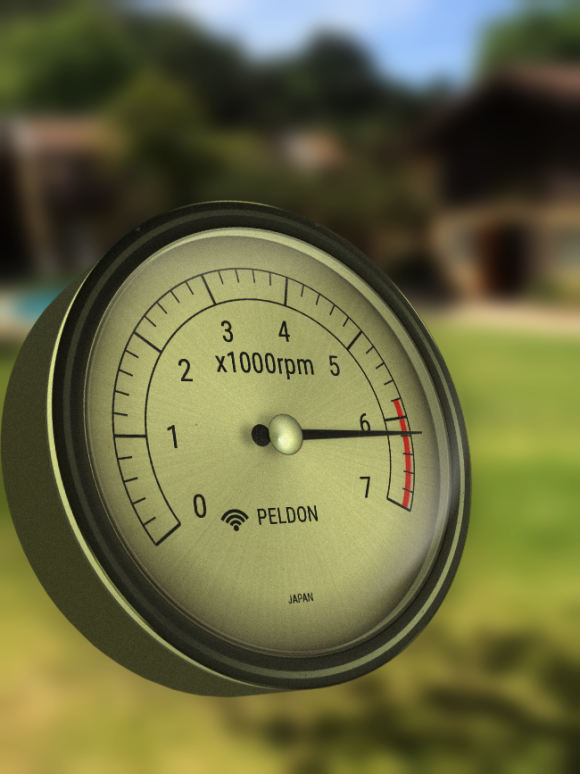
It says 6200 rpm
